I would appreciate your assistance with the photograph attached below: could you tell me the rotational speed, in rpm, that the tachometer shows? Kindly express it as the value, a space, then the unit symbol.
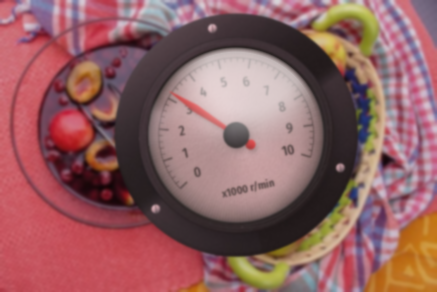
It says 3200 rpm
